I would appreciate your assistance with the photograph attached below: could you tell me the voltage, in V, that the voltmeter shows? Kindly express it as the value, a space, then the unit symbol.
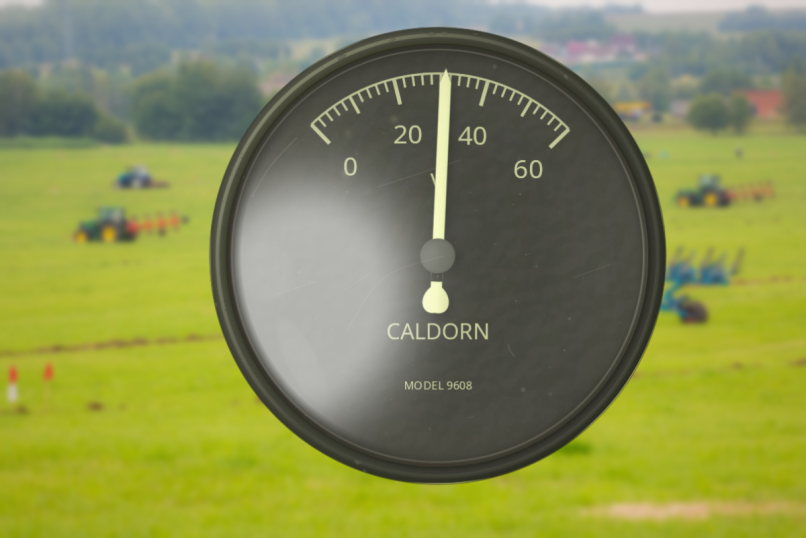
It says 31 V
